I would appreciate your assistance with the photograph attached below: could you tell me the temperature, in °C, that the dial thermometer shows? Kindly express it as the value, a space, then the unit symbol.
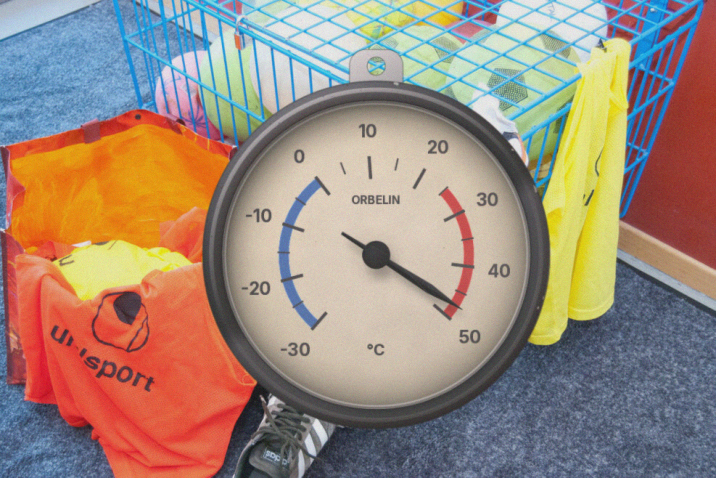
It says 47.5 °C
